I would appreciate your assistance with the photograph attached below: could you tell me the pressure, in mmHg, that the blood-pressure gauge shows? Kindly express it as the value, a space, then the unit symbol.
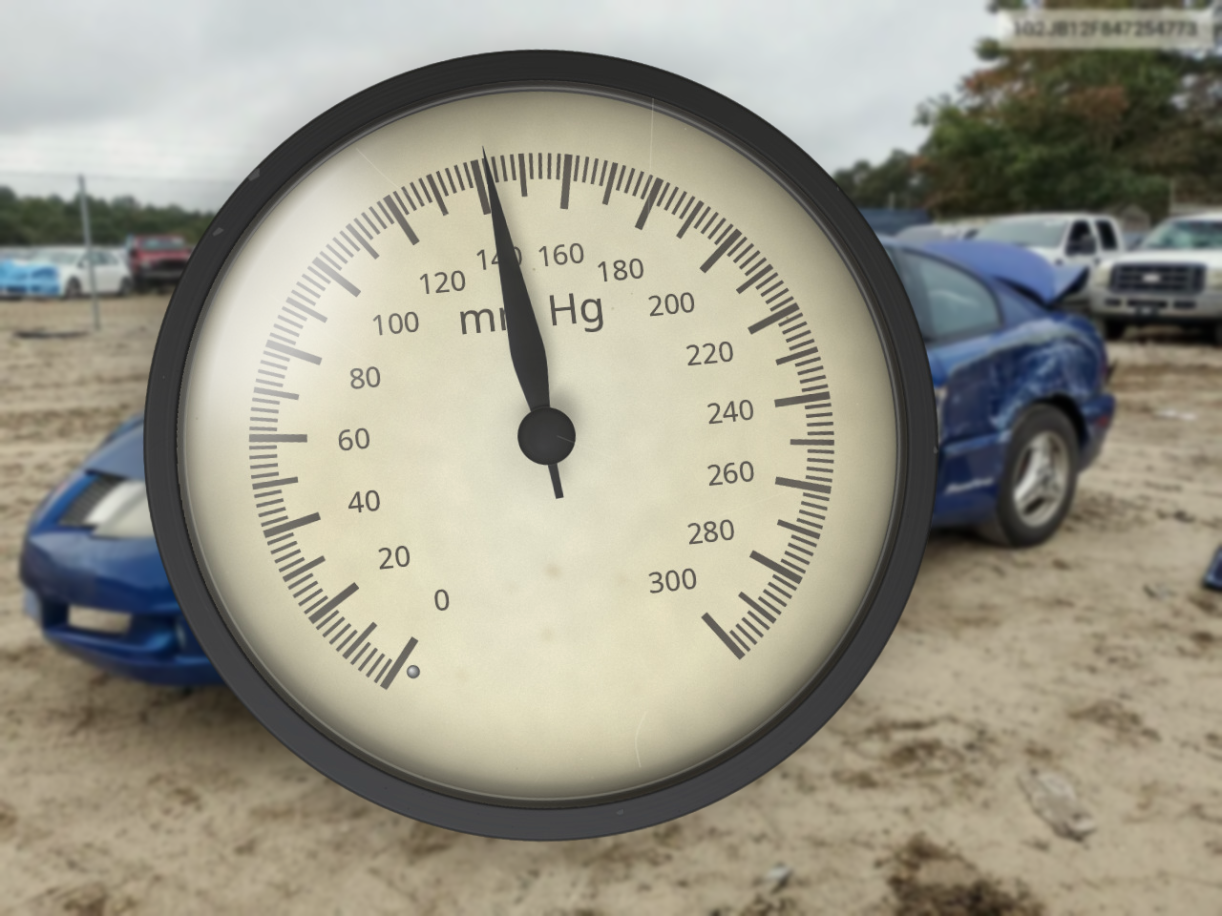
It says 142 mmHg
